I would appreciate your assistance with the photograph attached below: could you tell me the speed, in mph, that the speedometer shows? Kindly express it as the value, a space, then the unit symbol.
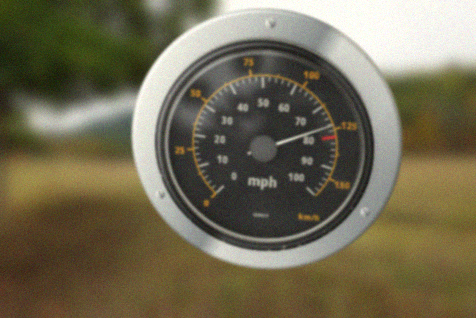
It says 76 mph
